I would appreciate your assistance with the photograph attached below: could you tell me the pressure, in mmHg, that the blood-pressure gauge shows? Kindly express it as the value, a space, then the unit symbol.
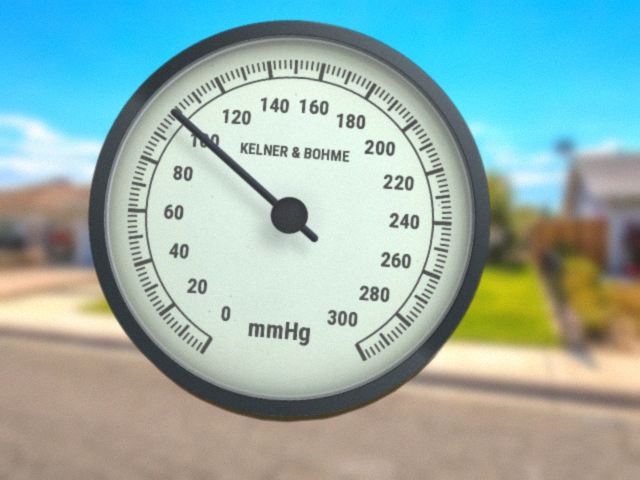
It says 100 mmHg
